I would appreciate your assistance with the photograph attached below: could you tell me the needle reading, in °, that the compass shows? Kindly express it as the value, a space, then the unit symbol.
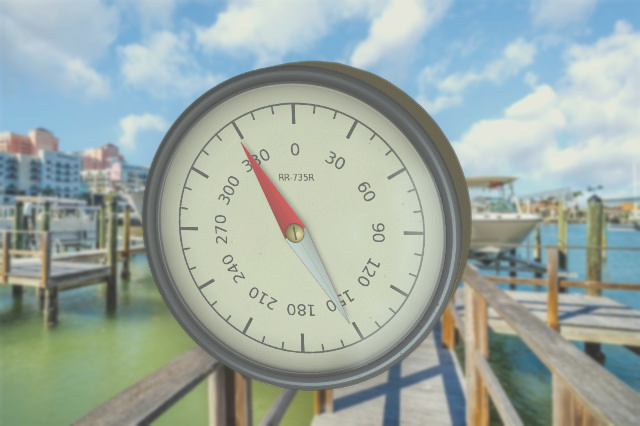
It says 330 °
